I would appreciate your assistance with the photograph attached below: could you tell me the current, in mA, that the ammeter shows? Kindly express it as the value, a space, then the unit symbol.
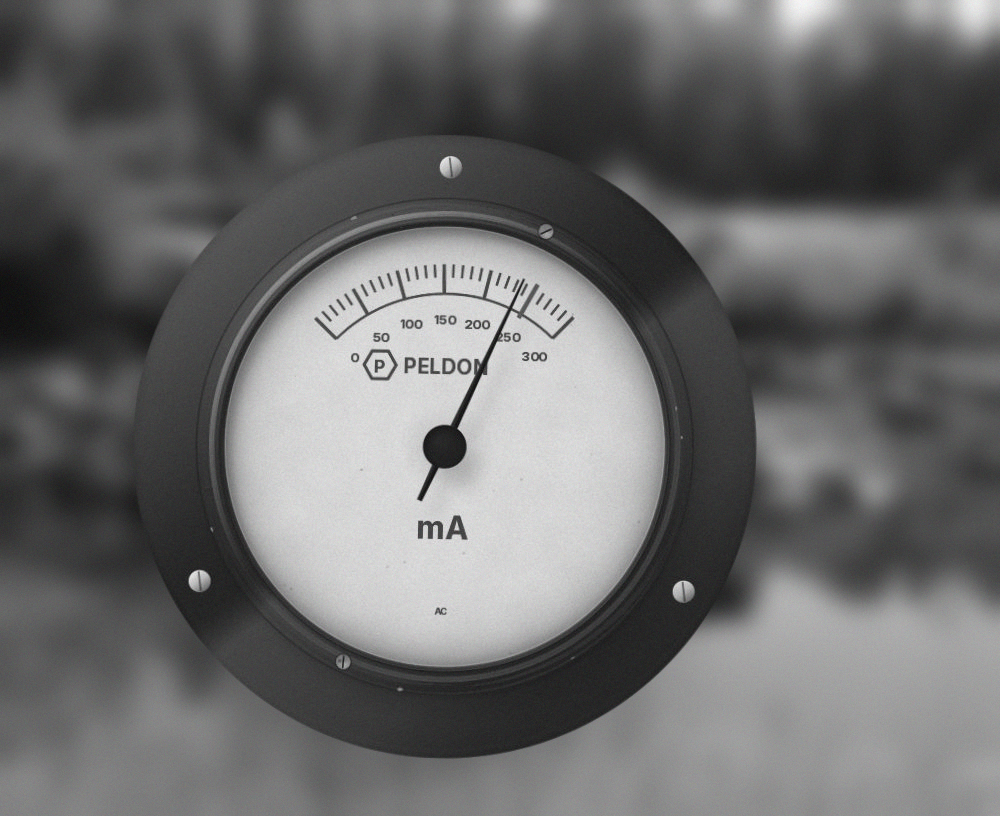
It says 235 mA
